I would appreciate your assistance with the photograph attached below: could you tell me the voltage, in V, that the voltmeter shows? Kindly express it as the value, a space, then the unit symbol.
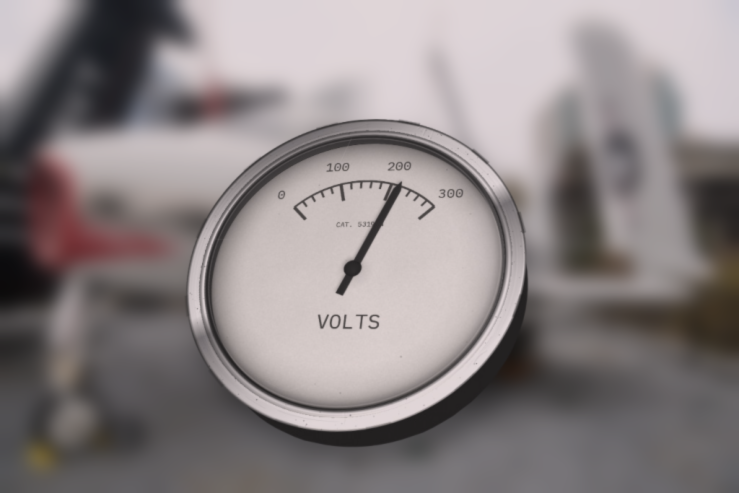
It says 220 V
